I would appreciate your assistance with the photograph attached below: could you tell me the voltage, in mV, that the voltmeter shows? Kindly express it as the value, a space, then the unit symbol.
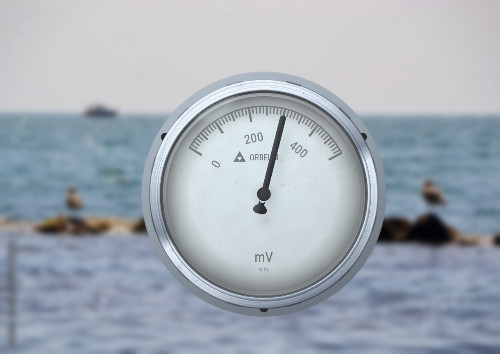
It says 300 mV
